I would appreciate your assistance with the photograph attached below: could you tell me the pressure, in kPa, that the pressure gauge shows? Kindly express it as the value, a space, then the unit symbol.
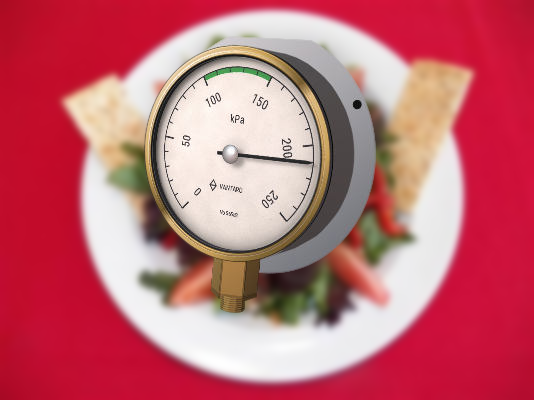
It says 210 kPa
